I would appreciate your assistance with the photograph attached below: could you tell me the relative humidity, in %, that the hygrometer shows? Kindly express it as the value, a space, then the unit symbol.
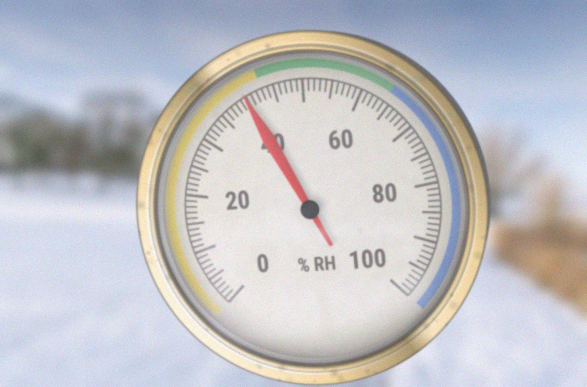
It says 40 %
